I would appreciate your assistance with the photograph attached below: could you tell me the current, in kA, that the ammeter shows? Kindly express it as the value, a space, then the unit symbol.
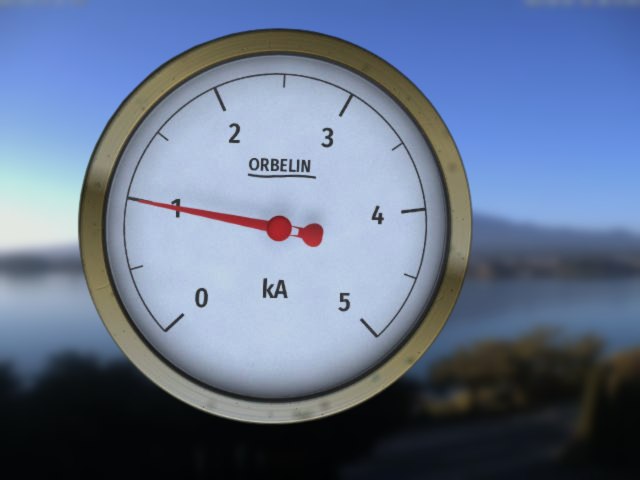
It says 1 kA
